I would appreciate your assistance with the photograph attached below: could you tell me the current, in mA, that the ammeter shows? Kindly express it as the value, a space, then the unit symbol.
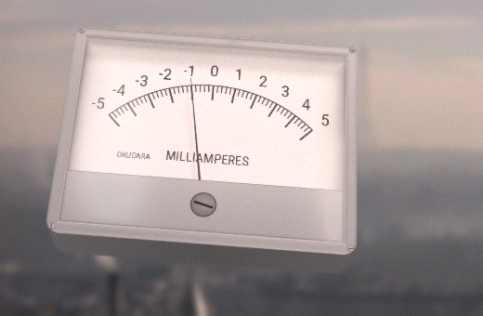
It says -1 mA
